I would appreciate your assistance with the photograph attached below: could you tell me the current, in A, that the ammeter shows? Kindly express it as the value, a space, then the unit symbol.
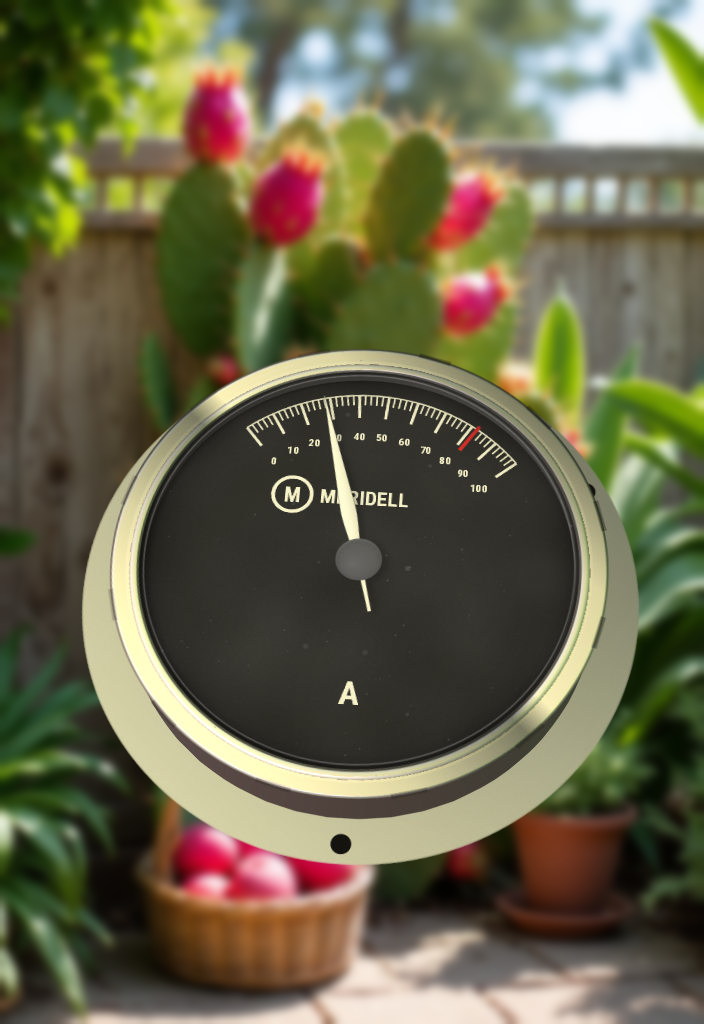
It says 28 A
